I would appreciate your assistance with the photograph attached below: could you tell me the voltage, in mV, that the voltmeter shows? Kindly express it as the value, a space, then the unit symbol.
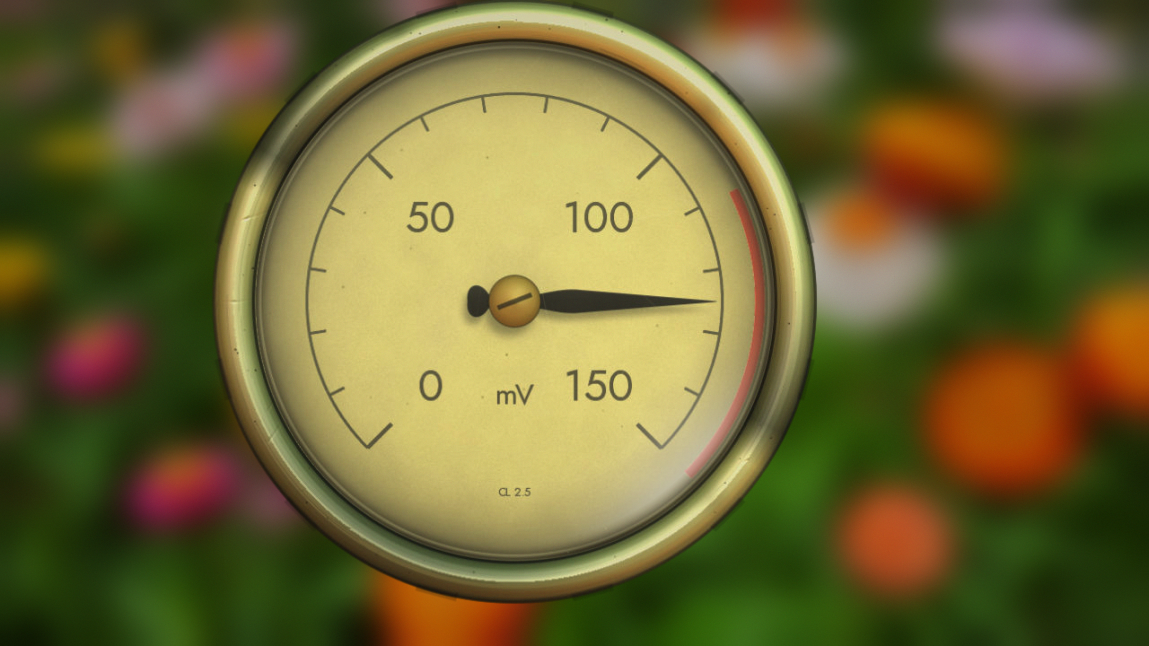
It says 125 mV
